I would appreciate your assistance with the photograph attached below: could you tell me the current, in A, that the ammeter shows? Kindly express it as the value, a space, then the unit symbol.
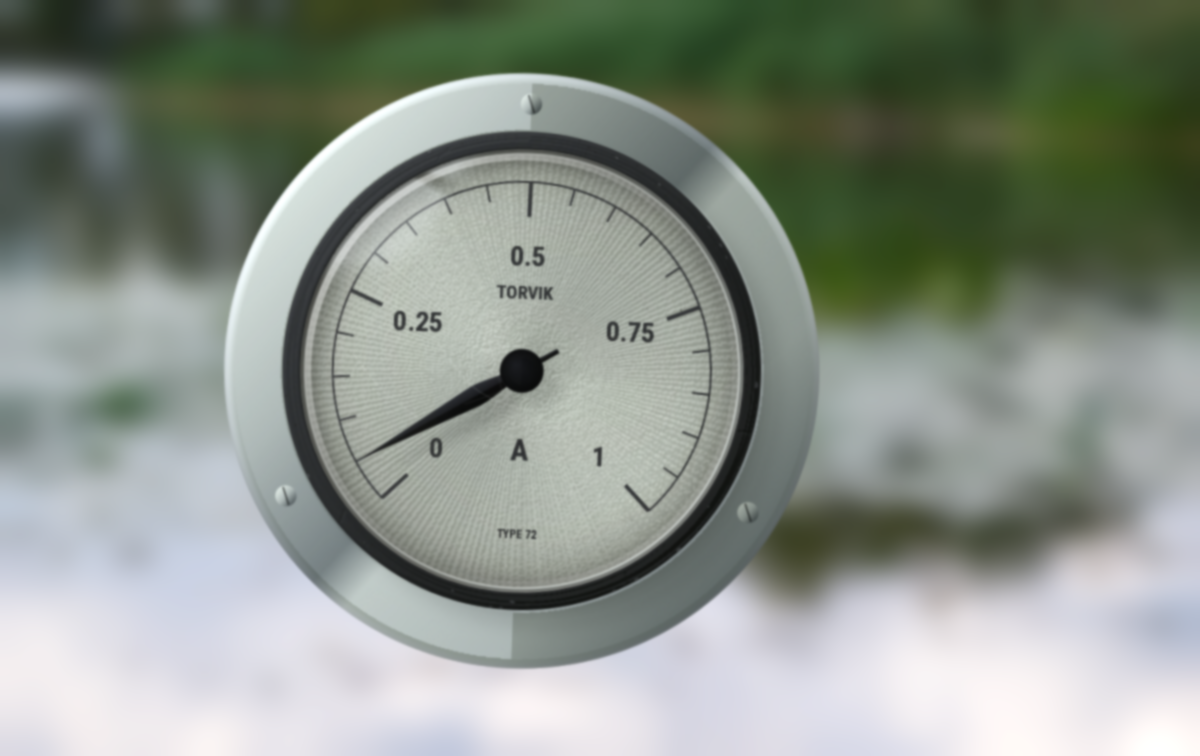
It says 0.05 A
